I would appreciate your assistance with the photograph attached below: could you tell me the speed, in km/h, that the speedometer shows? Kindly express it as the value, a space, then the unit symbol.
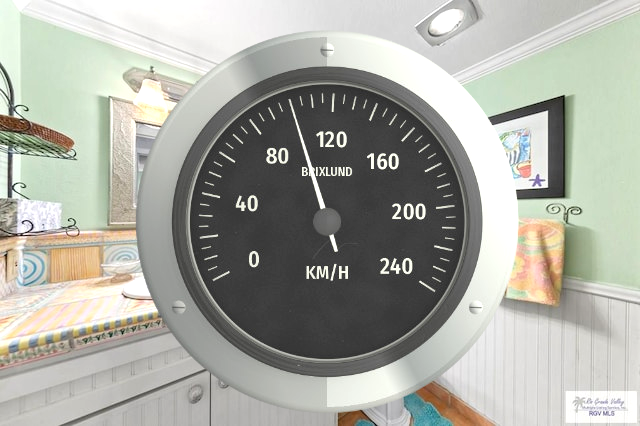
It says 100 km/h
